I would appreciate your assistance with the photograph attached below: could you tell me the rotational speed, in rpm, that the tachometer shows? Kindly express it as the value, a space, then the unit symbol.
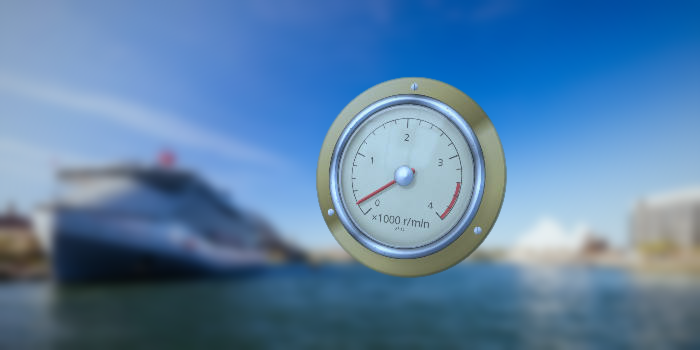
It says 200 rpm
